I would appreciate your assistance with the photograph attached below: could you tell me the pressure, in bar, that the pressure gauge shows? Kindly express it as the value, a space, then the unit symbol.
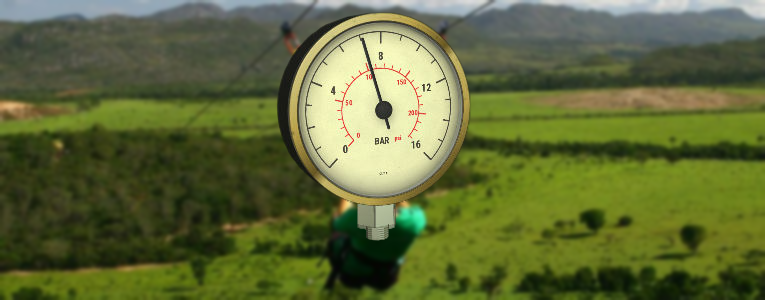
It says 7 bar
